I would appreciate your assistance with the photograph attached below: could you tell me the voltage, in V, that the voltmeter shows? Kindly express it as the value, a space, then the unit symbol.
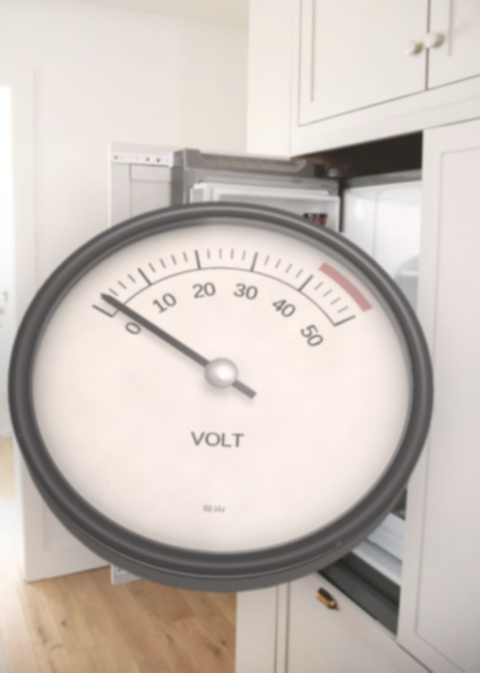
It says 2 V
